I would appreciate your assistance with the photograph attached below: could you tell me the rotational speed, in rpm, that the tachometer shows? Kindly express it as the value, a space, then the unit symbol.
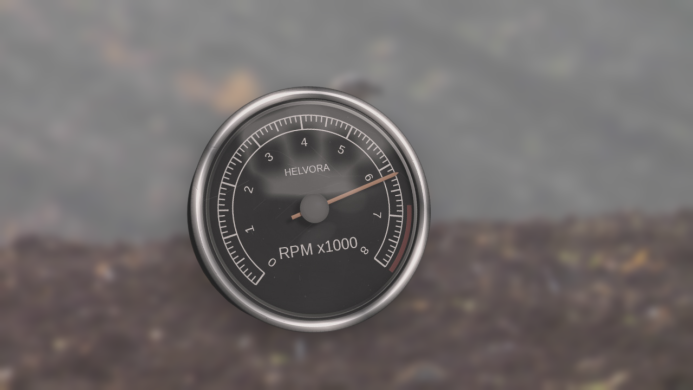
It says 6200 rpm
